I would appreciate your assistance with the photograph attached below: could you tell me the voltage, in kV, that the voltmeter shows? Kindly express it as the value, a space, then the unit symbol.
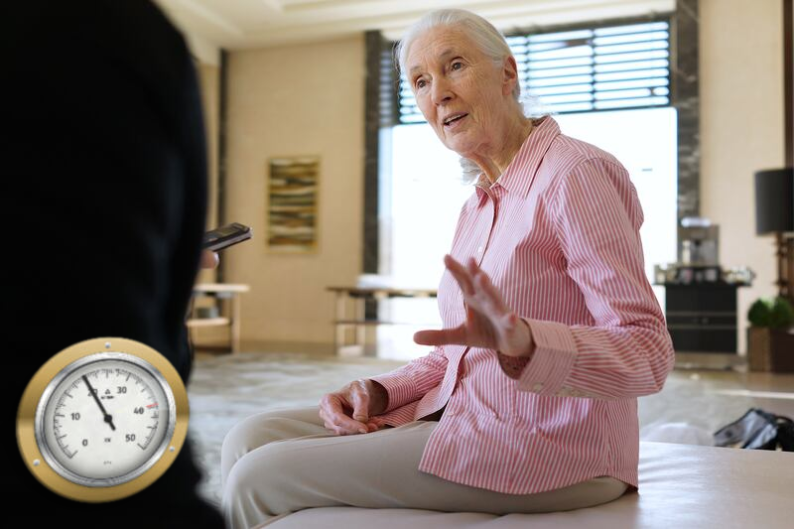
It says 20 kV
